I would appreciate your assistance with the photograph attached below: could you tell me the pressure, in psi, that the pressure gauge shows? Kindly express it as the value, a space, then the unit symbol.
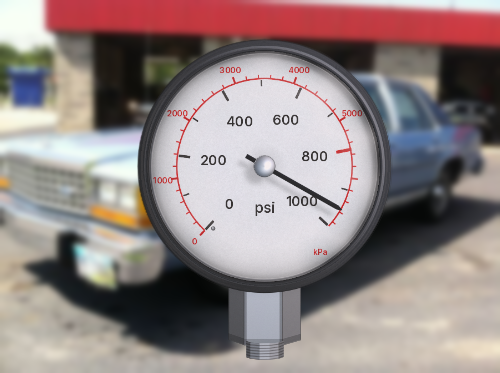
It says 950 psi
